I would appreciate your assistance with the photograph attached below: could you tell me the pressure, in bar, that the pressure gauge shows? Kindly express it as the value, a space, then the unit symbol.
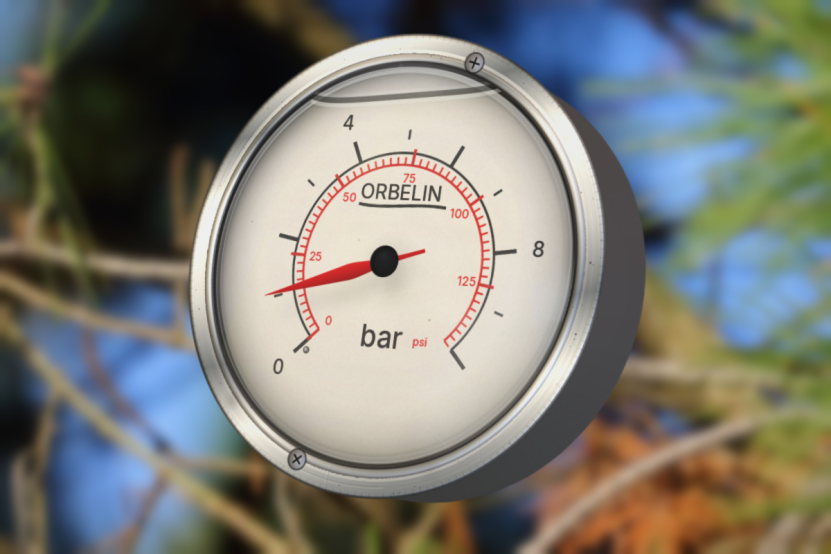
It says 1 bar
